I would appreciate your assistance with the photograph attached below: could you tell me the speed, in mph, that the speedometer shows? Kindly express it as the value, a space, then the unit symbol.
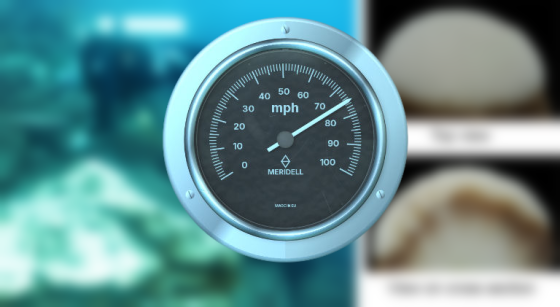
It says 75 mph
